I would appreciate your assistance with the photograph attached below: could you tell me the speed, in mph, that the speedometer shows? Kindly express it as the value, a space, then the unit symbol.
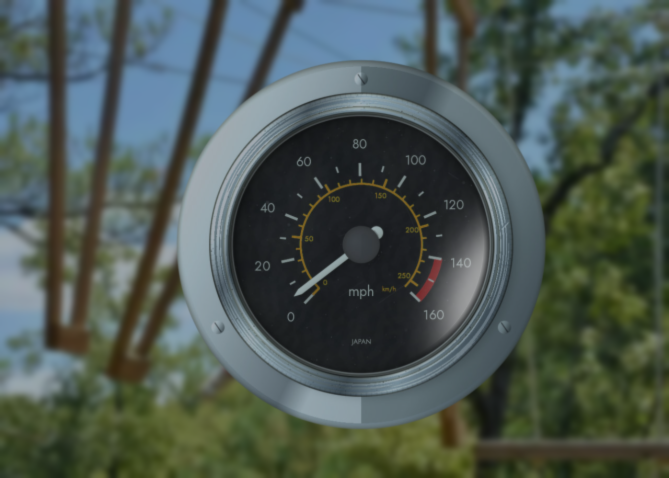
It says 5 mph
